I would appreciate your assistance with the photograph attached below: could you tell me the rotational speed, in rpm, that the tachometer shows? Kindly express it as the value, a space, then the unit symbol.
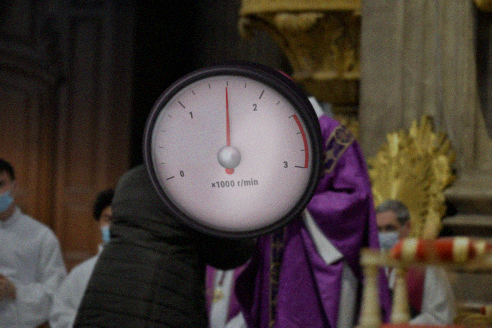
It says 1600 rpm
